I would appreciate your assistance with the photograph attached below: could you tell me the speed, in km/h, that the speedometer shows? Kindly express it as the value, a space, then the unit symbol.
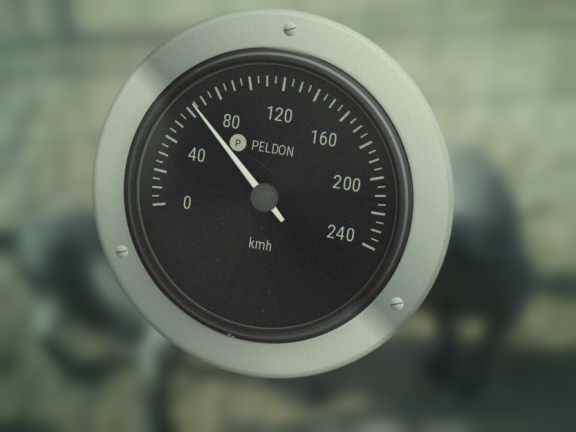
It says 65 km/h
